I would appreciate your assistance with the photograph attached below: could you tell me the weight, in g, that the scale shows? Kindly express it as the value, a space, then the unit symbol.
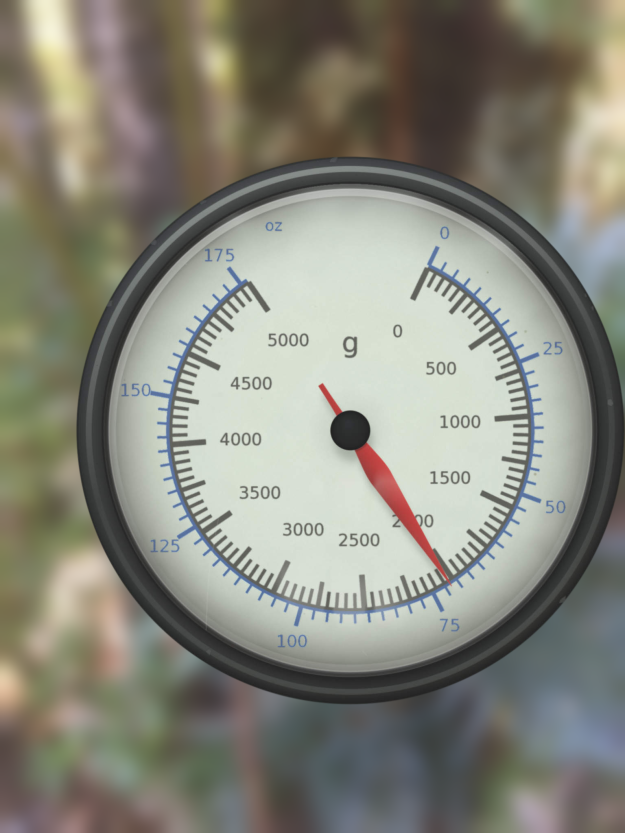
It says 2025 g
